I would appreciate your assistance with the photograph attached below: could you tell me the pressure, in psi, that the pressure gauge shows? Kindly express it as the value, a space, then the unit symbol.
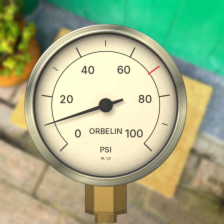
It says 10 psi
